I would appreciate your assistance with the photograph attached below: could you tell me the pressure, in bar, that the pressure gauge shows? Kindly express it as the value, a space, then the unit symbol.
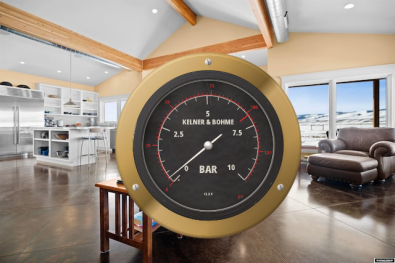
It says 0.25 bar
